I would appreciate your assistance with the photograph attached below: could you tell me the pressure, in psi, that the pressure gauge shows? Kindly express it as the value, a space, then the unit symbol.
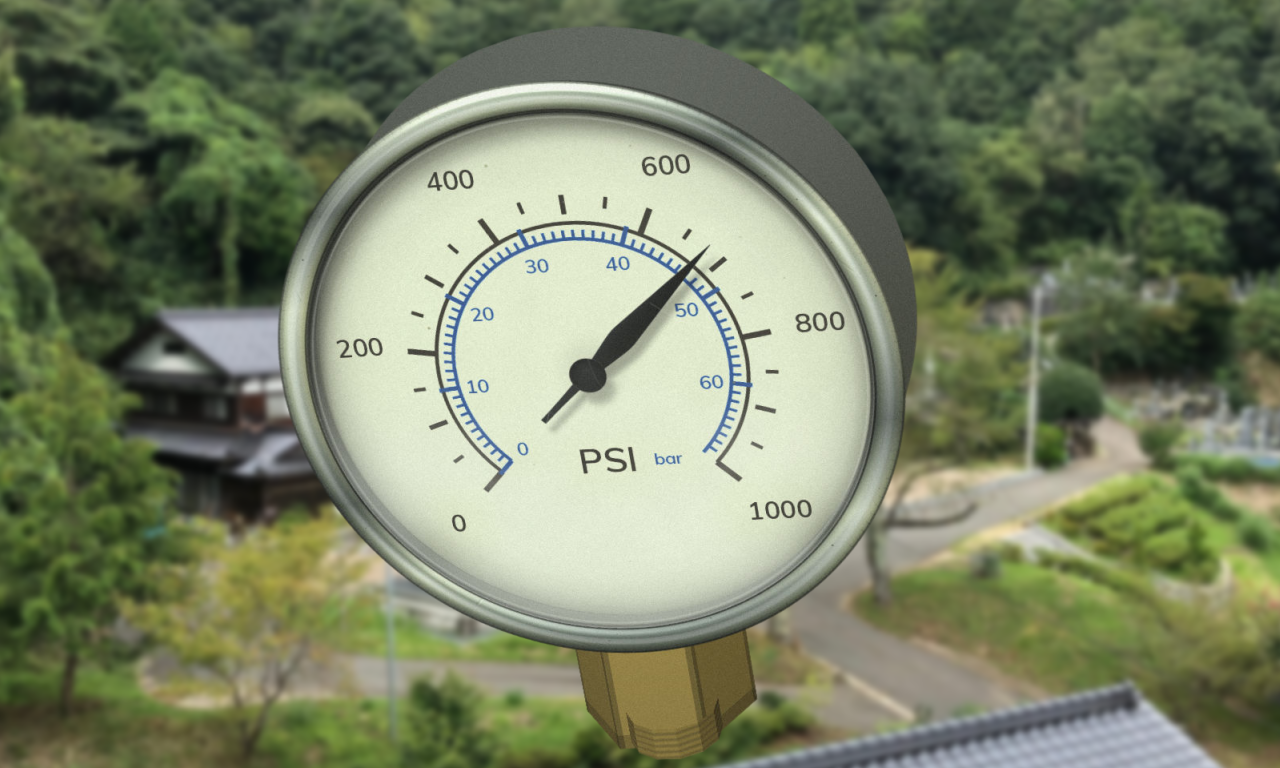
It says 675 psi
